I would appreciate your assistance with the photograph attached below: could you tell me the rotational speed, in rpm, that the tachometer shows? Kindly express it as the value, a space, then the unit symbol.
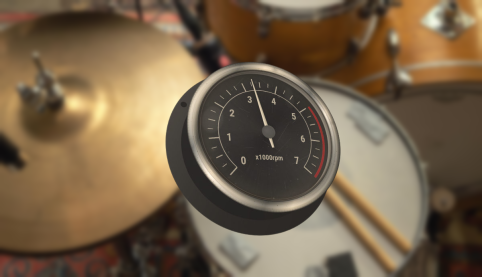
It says 3250 rpm
